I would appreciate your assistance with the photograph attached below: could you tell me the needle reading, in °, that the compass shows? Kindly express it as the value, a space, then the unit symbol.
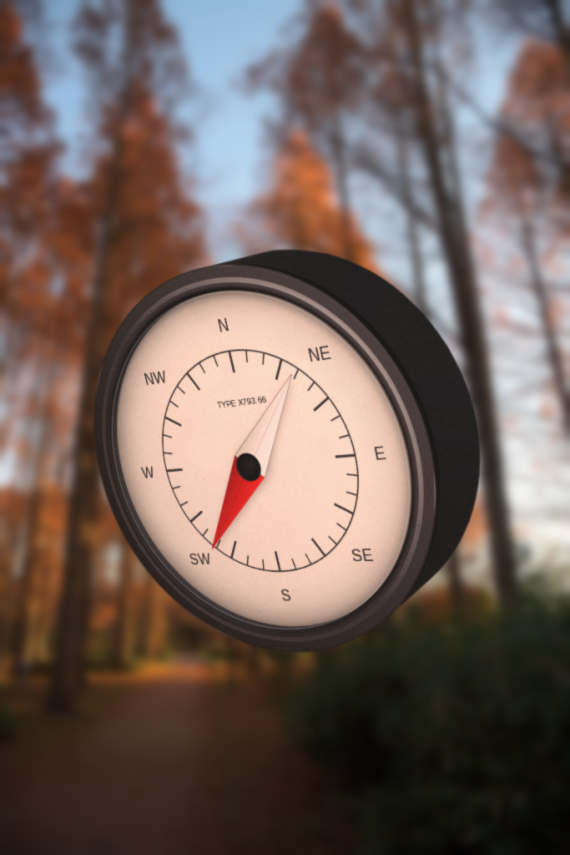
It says 220 °
